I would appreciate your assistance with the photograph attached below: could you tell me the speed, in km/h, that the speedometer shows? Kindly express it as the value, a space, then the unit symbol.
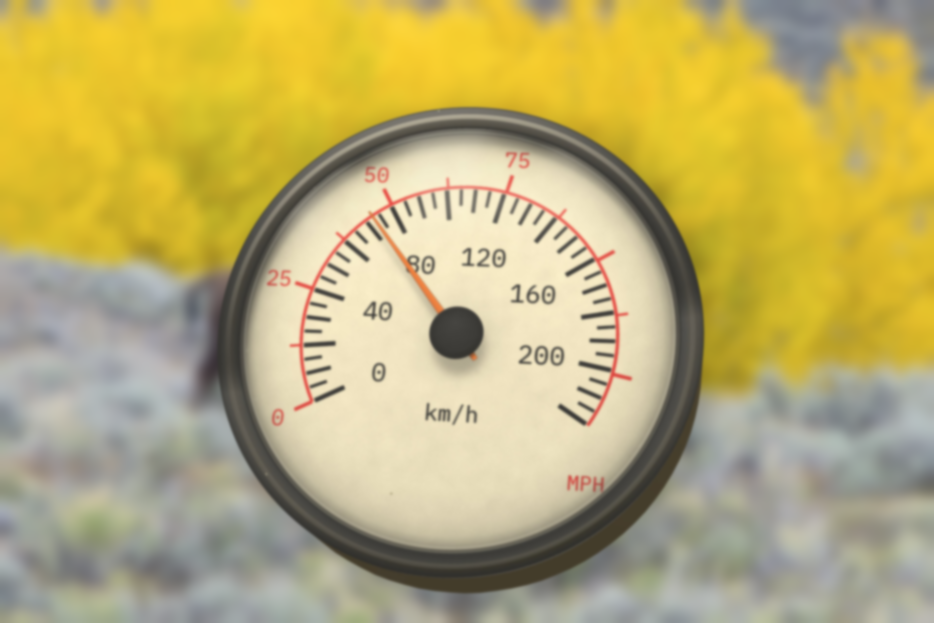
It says 72.5 km/h
